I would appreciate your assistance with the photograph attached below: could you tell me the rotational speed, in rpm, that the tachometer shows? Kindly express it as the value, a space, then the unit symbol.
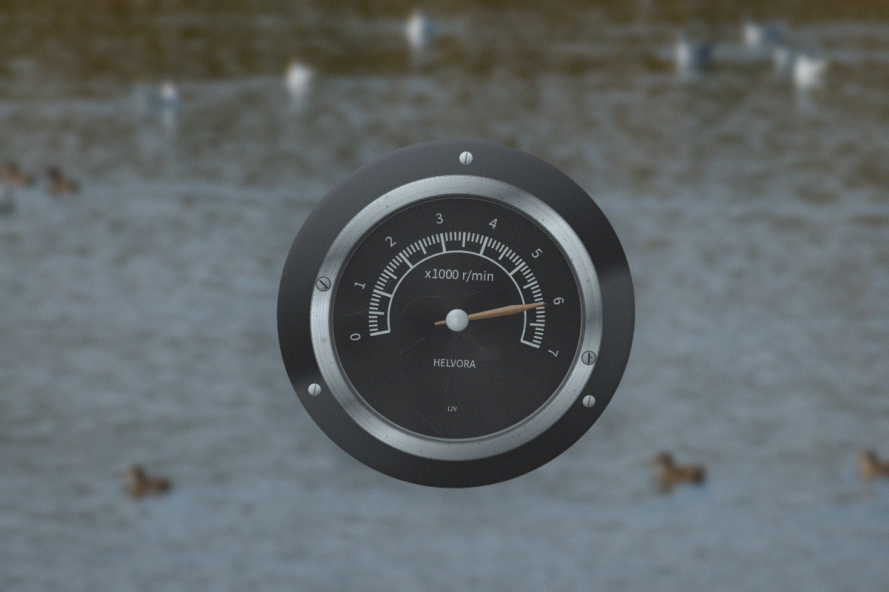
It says 6000 rpm
